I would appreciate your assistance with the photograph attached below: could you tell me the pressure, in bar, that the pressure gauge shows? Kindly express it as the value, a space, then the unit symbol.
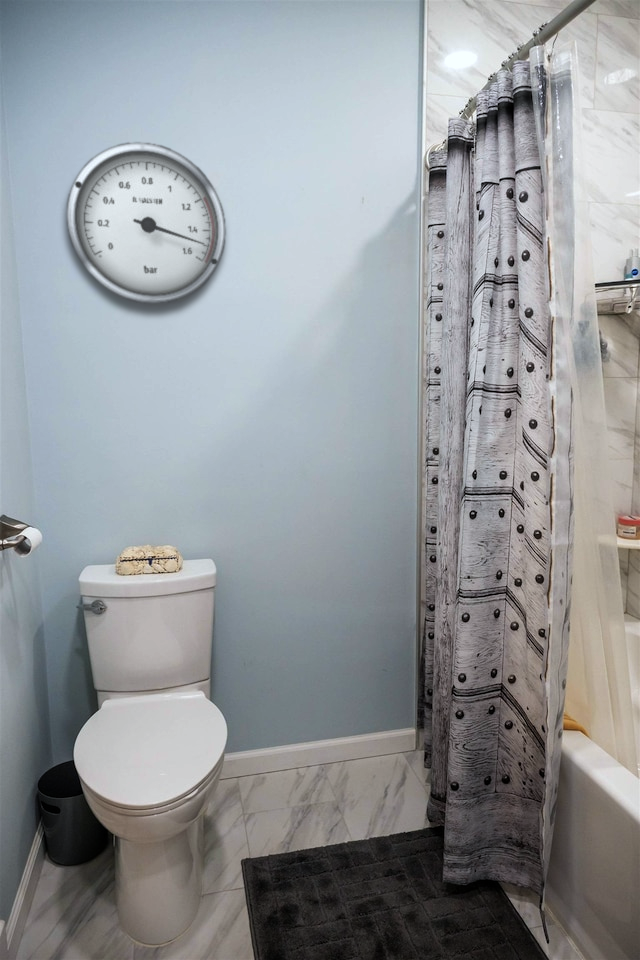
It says 1.5 bar
